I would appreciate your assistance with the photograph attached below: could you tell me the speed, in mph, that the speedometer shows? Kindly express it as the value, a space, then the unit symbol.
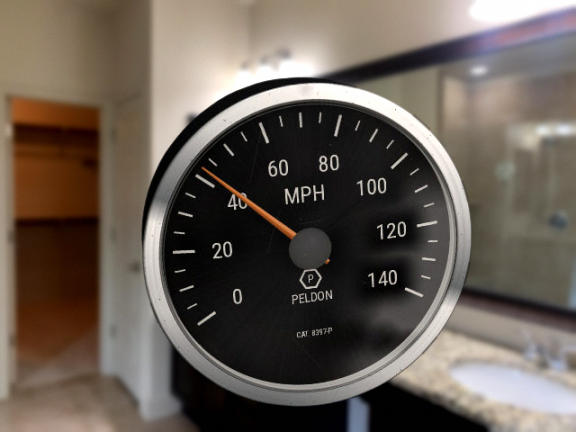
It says 42.5 mph
